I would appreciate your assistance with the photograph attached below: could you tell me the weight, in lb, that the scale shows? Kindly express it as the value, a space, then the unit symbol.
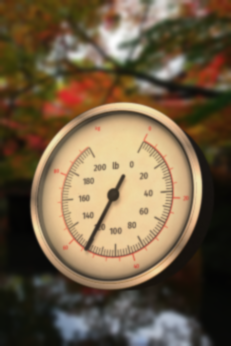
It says 120 lb
